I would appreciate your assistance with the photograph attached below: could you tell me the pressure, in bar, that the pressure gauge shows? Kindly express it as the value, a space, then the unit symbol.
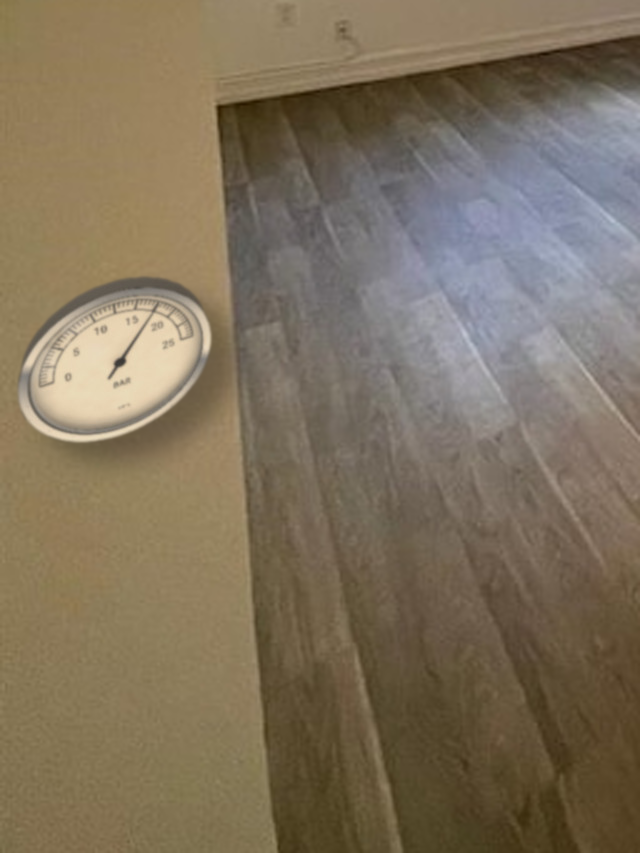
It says 17.5 bar
